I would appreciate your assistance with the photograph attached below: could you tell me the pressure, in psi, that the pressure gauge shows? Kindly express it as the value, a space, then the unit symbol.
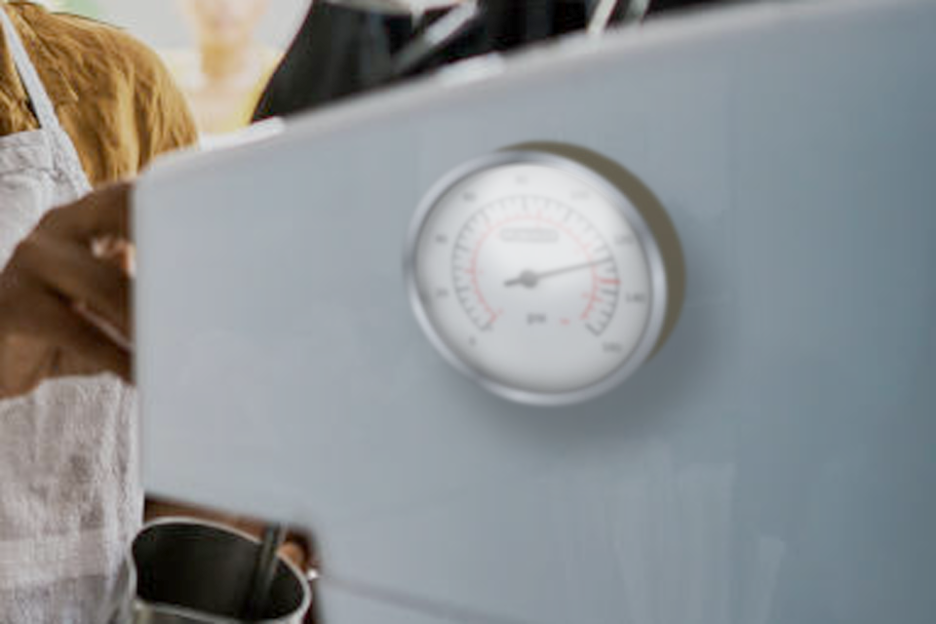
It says 125 psi
